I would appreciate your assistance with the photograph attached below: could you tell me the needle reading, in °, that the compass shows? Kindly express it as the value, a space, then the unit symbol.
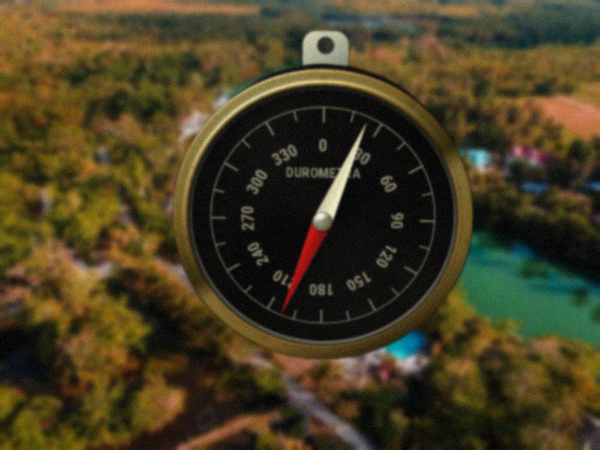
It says 202.5 °
